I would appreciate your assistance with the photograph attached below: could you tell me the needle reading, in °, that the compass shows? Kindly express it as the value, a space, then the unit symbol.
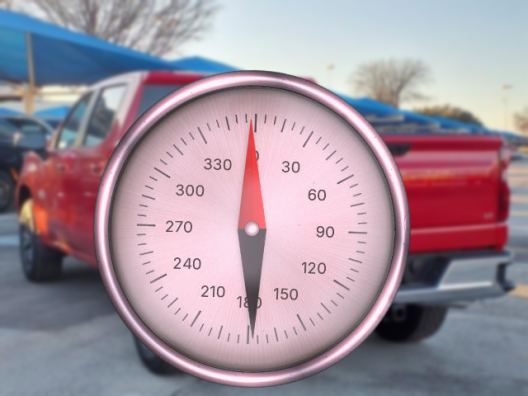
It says 357.5 °
